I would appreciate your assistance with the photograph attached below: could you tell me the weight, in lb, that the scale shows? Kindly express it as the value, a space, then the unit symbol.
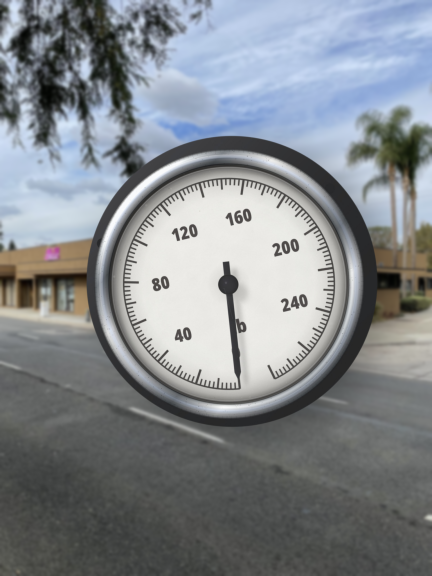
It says 0 lb
